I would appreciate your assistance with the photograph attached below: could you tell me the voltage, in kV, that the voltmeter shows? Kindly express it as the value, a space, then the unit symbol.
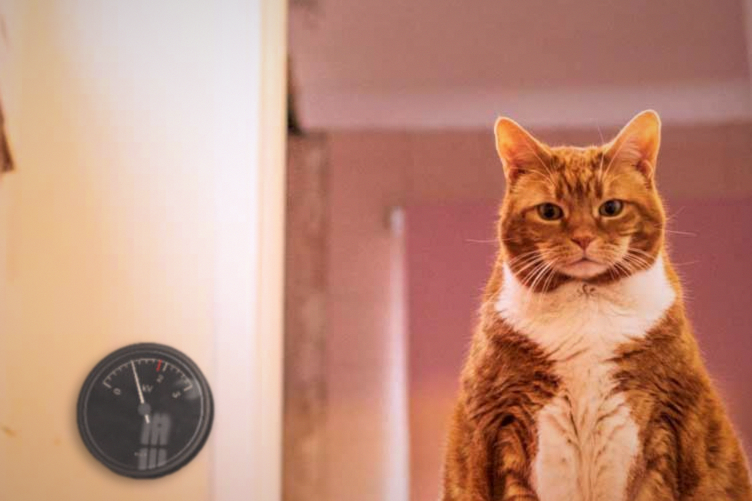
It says 1 kV
